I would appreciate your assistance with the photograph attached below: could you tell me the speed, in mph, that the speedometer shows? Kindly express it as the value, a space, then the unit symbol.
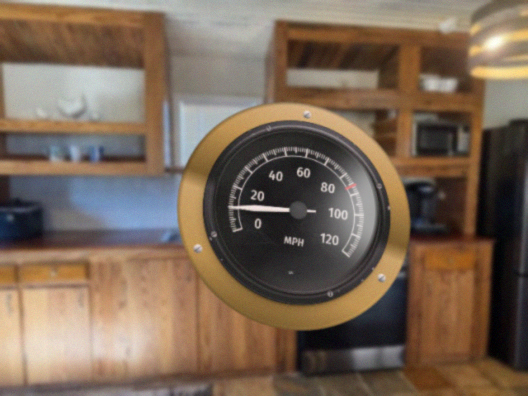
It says 10 mph
